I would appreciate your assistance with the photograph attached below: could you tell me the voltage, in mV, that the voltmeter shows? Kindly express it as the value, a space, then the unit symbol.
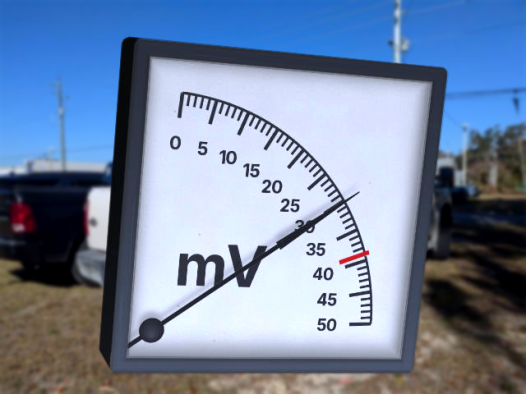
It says 30 mV
